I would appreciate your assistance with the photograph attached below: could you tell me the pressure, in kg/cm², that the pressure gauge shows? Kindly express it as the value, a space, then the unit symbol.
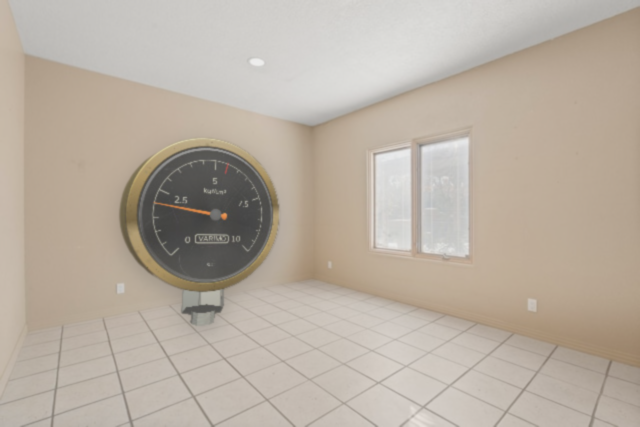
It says 2 kg/cm²
